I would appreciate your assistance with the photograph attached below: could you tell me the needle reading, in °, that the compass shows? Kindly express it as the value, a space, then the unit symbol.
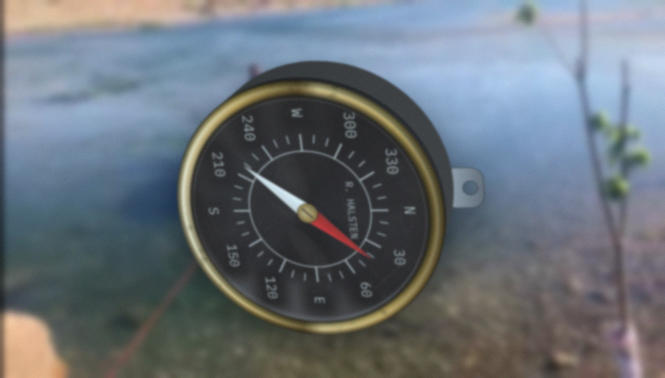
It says 40 °
